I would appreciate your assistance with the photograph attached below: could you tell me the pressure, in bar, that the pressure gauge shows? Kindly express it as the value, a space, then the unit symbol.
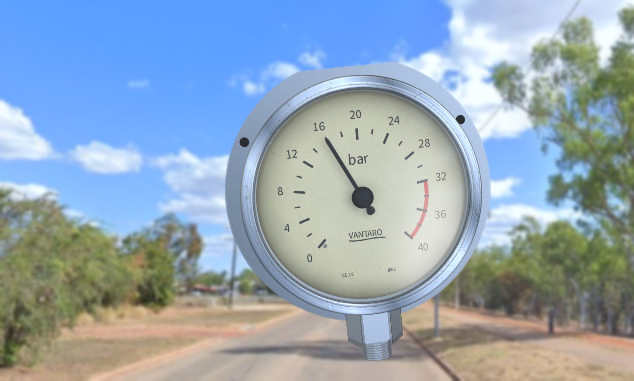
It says 16 bar
